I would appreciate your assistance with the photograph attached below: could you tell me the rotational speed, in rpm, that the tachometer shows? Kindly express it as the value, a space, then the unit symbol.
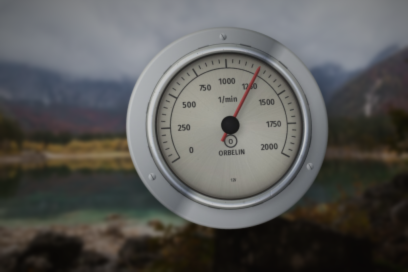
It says 1250 rpm
